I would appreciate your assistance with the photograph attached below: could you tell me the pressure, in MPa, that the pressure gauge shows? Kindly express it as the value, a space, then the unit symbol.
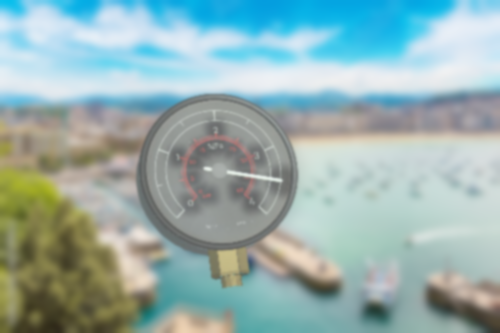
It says 3.5 MPa
